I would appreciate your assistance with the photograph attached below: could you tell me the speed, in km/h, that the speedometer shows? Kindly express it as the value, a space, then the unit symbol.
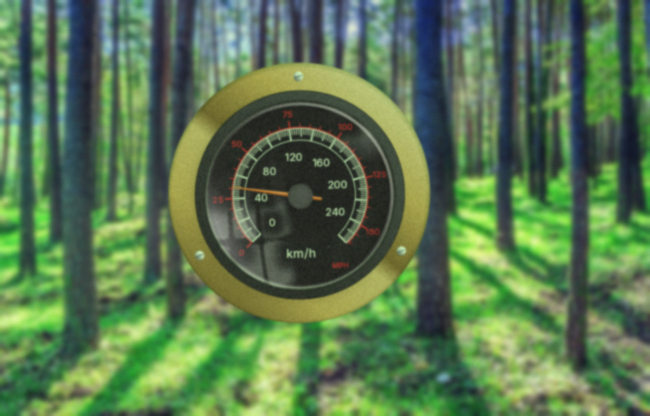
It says 50 km/h
